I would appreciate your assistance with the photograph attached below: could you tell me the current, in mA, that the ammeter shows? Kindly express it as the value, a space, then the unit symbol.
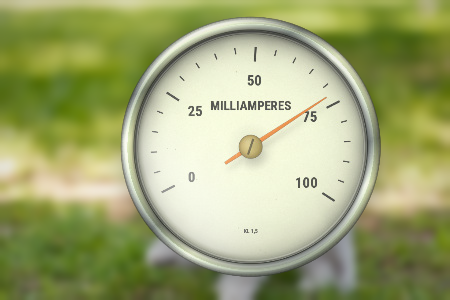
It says 72.5 mA
